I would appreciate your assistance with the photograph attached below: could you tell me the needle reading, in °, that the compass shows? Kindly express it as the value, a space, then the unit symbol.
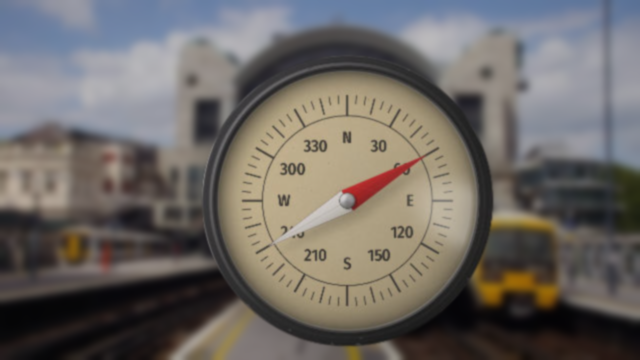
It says 60 °
